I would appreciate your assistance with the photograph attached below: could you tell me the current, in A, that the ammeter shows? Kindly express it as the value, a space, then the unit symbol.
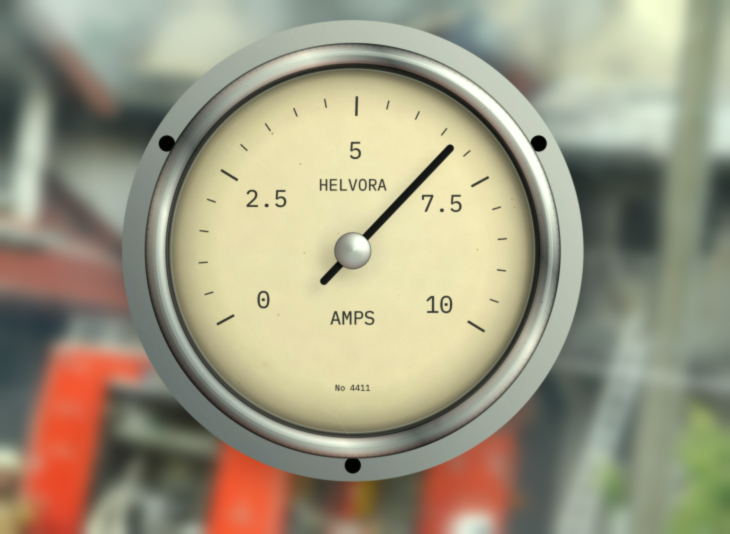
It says 6.75 A
